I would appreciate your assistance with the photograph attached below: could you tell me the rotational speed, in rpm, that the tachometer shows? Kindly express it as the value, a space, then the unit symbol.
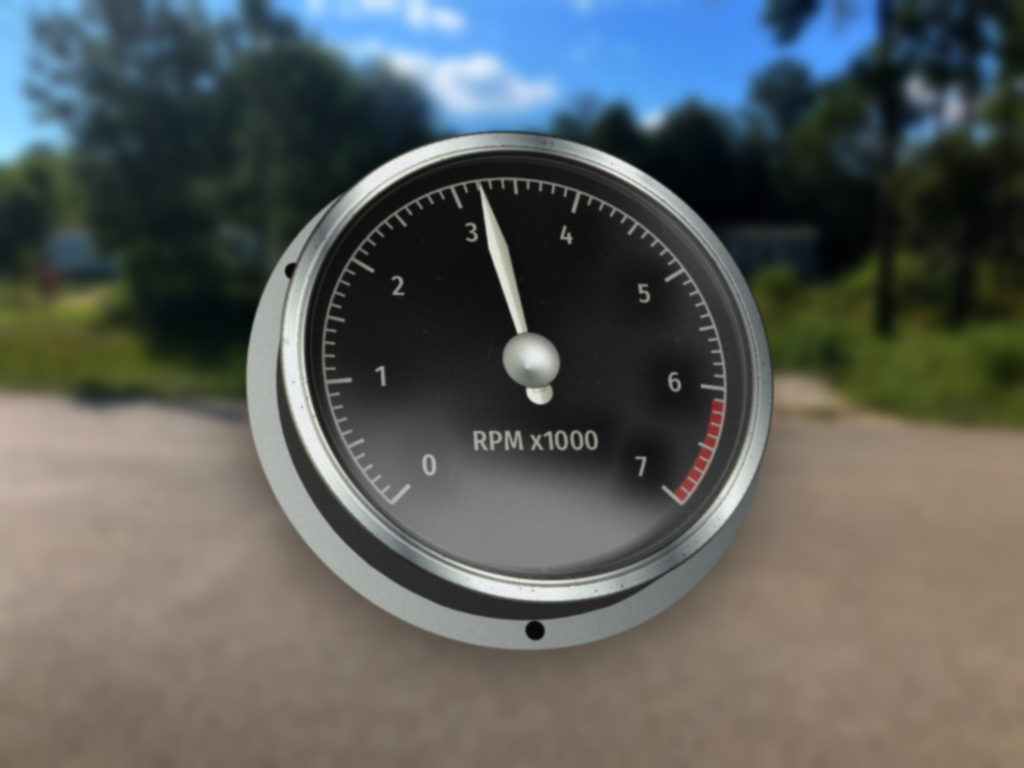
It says 3200 rpm
